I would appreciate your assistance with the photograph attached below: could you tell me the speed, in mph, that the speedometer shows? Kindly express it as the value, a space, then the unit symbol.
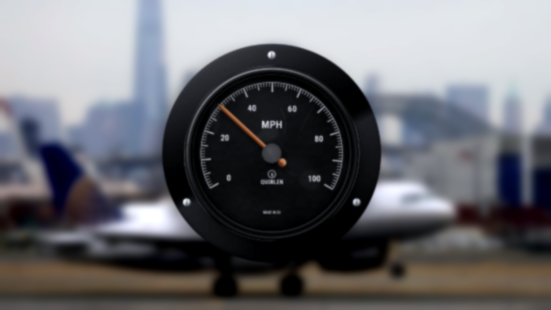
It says 30 mph
